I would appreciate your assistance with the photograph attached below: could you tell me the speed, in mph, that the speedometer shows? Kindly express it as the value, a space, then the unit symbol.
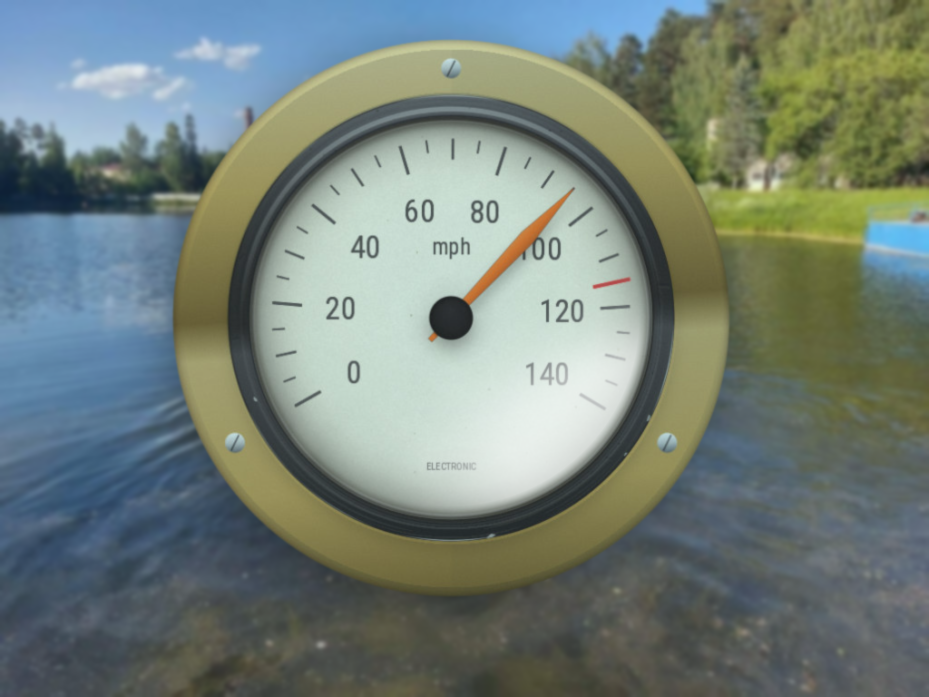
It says 95 mph
